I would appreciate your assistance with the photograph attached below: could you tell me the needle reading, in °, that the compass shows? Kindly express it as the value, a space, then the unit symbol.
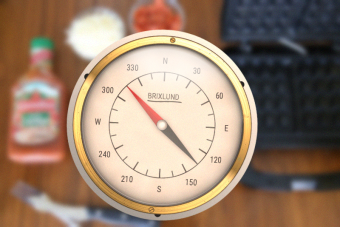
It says 315 °
